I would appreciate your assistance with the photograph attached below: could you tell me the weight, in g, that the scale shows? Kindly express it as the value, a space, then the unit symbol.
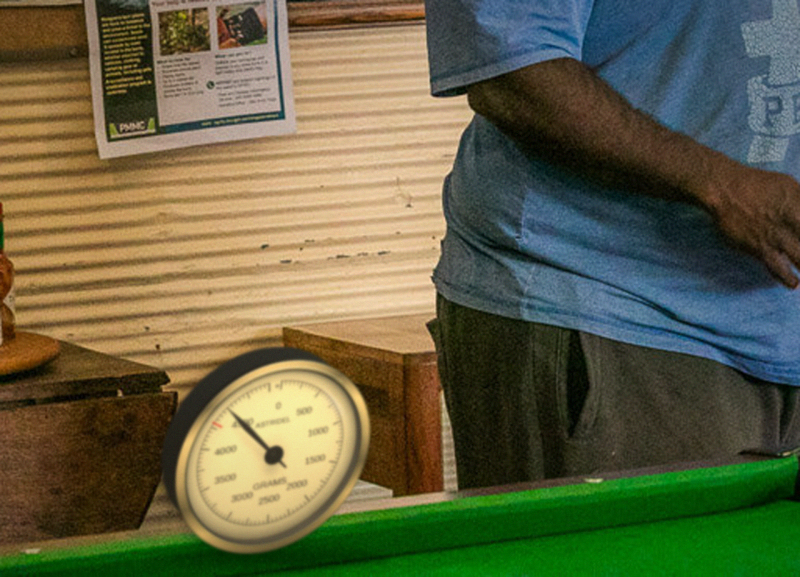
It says 4500 g
